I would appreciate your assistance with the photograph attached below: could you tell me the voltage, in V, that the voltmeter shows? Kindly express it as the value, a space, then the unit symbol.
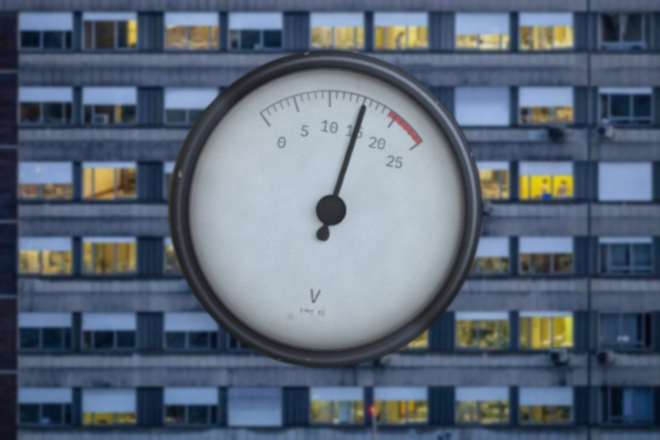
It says 15 V
